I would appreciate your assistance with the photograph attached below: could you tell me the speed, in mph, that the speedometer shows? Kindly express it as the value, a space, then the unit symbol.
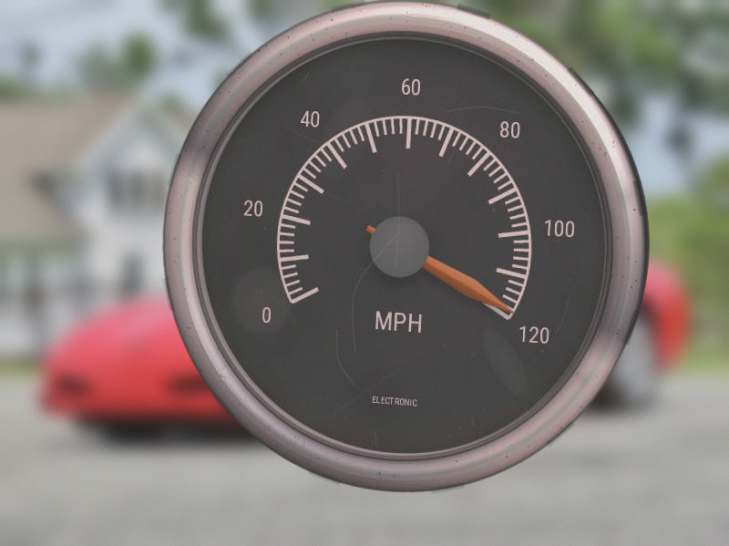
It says 118 mph
